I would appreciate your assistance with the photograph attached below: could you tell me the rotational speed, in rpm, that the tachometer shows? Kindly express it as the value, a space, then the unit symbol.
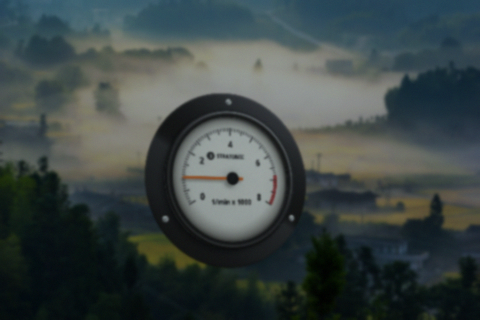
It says 1000 rpm
